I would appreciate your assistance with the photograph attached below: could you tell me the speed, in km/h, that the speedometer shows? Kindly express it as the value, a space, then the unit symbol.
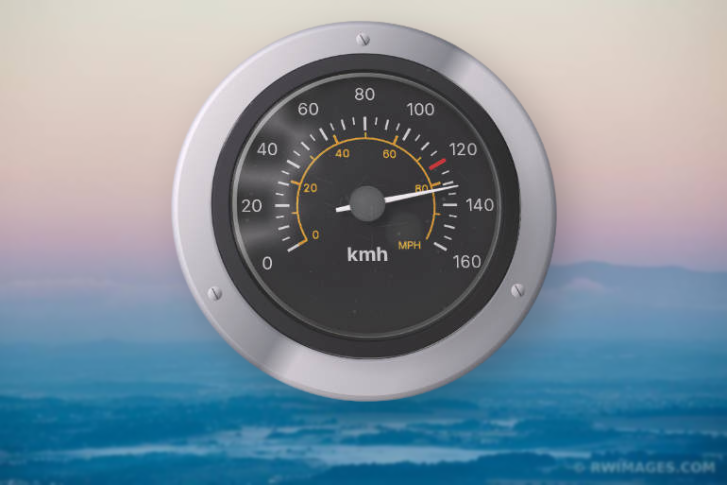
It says 132.5 km/h
